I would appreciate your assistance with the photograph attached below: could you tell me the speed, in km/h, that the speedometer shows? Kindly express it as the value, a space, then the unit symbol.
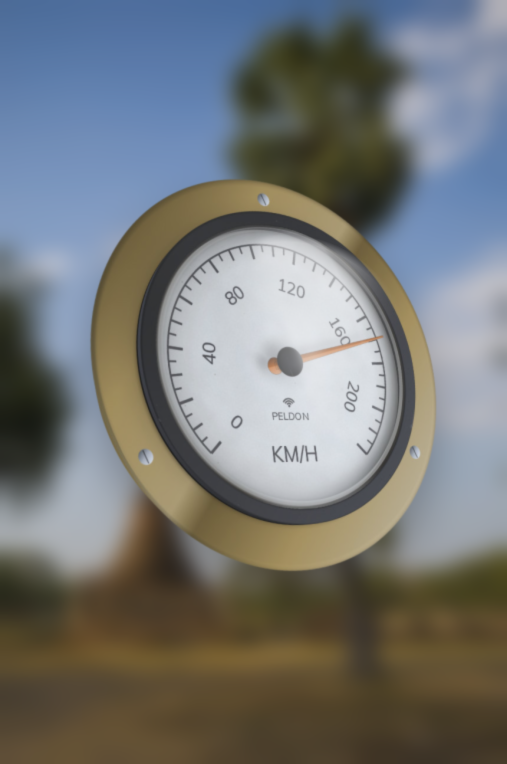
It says 170 km/h
